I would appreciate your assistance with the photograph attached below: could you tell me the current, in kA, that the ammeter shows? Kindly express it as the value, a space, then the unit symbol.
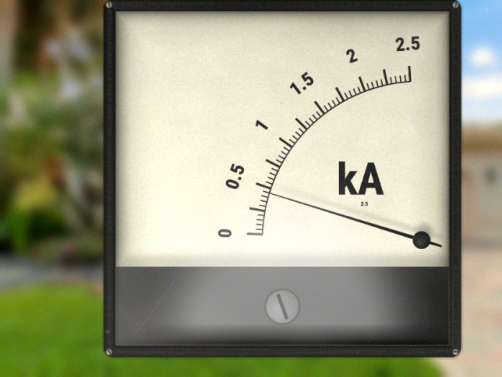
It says 0.45 kA
